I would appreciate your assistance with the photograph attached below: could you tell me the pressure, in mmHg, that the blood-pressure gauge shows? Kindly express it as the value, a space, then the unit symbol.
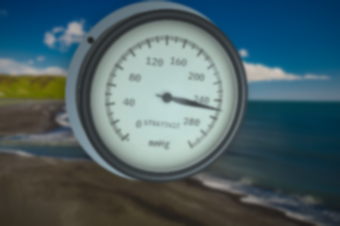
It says 250 mmHg
